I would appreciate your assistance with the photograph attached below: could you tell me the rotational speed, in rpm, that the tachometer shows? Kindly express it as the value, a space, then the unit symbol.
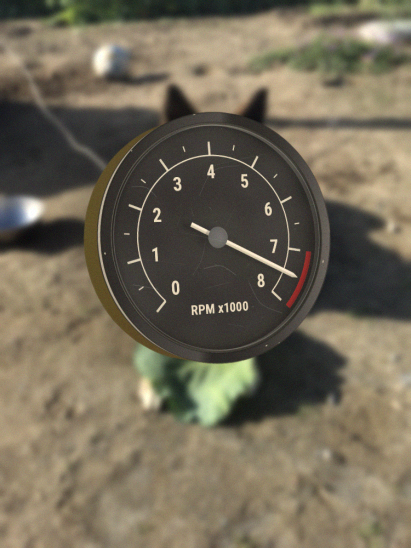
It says 7500 rpm
